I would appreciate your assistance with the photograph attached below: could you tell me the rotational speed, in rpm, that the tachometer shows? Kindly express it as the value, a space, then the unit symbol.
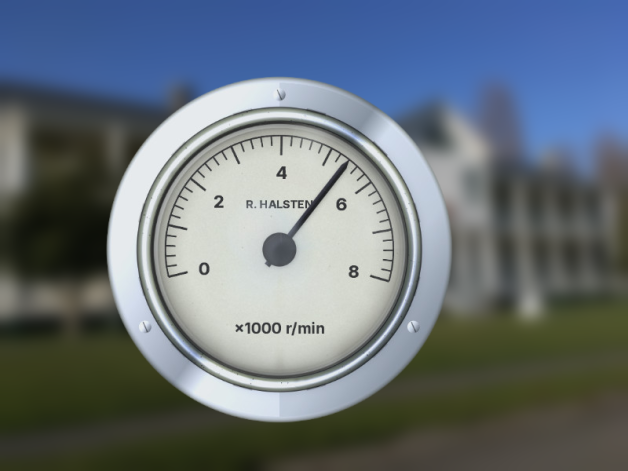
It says 5400 rpm
